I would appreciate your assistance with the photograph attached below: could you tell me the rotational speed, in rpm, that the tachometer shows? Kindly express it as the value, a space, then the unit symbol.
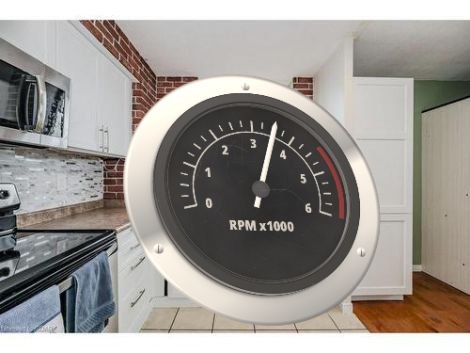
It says 3500 rpm
